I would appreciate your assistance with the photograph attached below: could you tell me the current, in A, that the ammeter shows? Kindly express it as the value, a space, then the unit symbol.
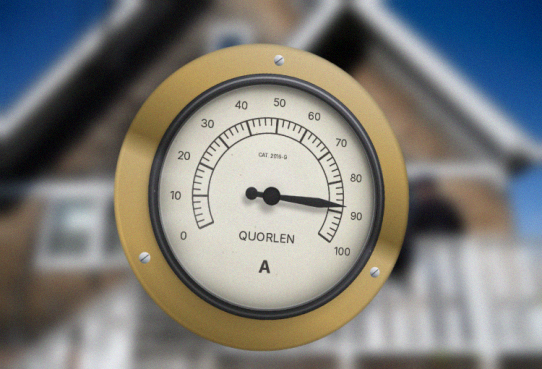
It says 88 A
